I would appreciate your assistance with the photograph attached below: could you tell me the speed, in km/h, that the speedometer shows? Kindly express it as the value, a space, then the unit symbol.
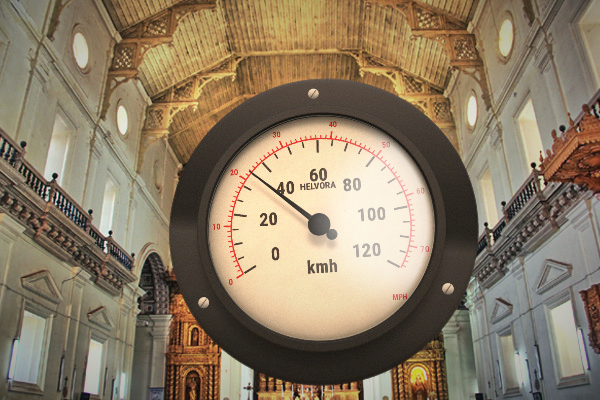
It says 35 km/h
